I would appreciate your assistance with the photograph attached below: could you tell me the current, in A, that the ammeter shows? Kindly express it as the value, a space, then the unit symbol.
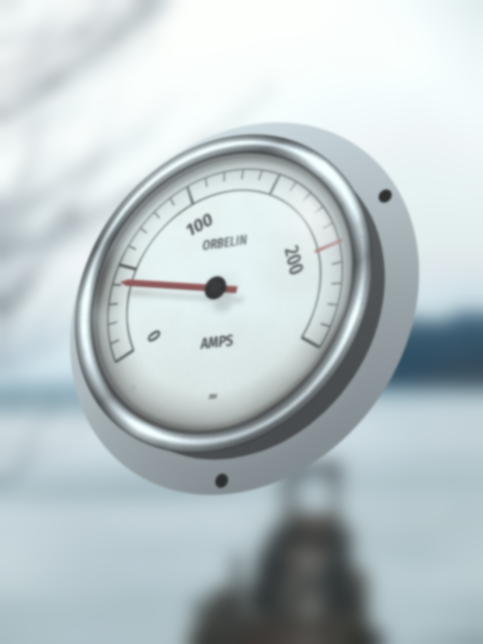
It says 40 A
